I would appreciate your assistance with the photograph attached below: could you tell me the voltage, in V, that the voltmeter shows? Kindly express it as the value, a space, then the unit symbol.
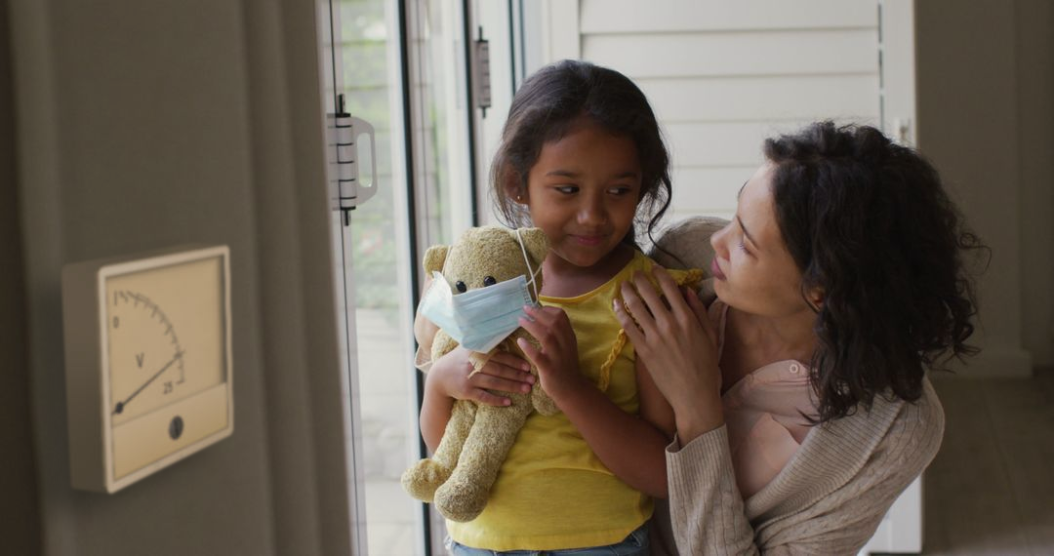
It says 20 V
